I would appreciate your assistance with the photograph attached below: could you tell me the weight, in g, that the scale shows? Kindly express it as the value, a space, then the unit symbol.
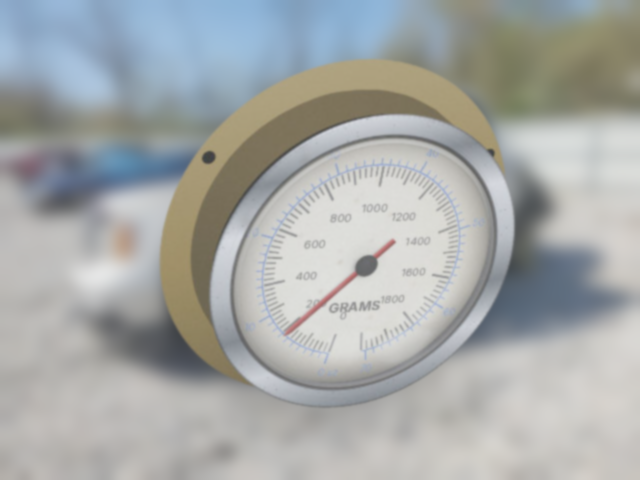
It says 200 g
